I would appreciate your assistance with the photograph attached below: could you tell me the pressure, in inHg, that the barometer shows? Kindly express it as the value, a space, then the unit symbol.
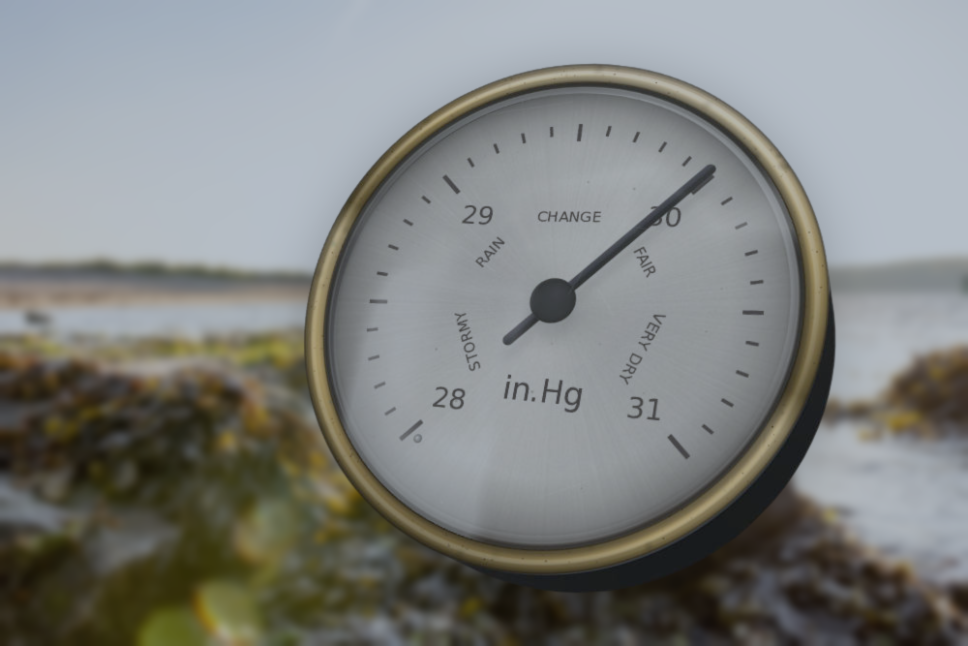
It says 30 inHg
